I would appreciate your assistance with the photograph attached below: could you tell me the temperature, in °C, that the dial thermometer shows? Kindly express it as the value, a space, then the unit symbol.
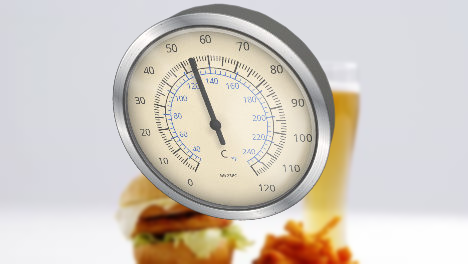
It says 55 °C
